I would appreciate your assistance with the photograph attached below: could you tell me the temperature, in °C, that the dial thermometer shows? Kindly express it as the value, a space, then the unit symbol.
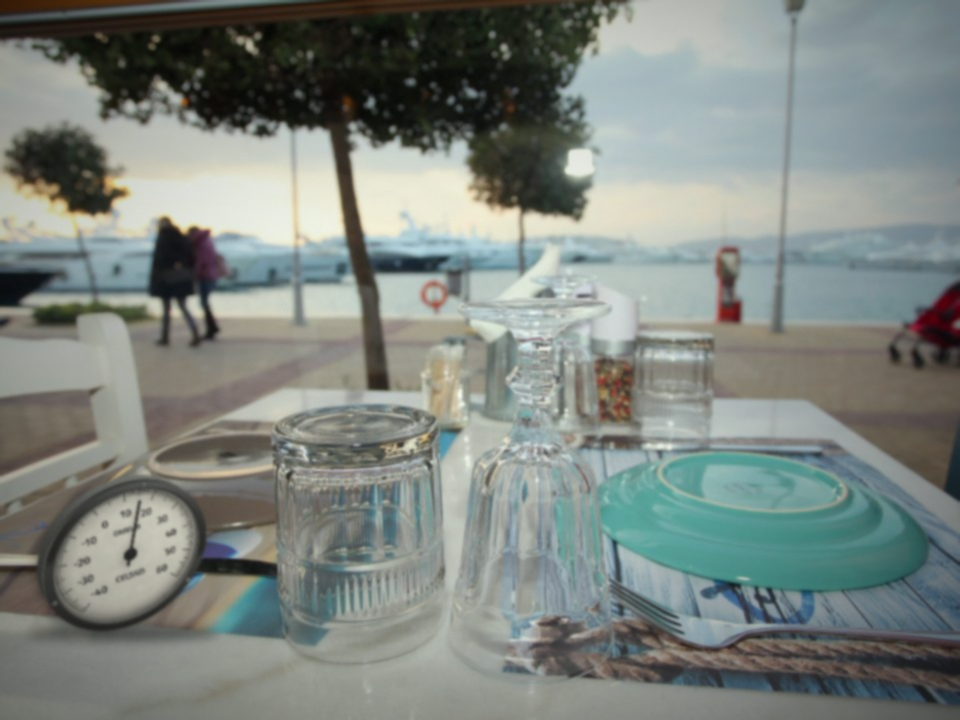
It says 15 °C
